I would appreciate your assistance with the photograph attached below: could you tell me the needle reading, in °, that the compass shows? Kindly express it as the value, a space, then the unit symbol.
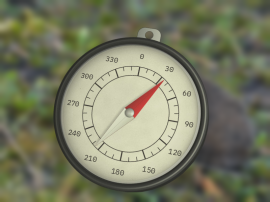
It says 35 °
